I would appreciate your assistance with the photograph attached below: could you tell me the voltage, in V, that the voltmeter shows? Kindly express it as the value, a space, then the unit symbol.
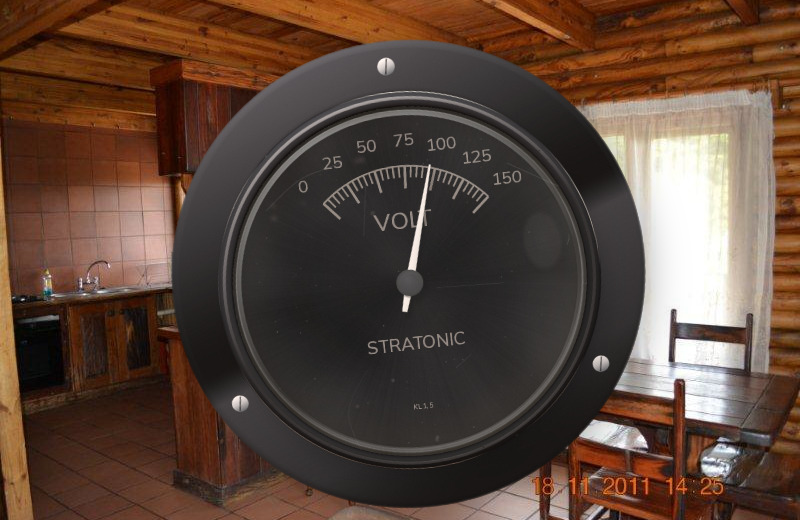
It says 95 V
